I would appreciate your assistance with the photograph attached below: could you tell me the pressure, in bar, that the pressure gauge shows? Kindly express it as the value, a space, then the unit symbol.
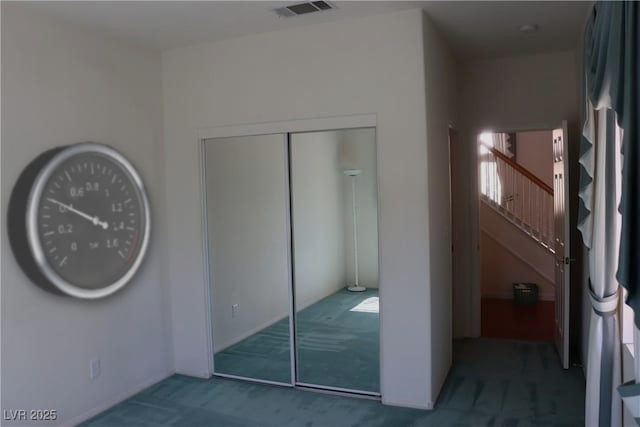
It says 0.4 bar
